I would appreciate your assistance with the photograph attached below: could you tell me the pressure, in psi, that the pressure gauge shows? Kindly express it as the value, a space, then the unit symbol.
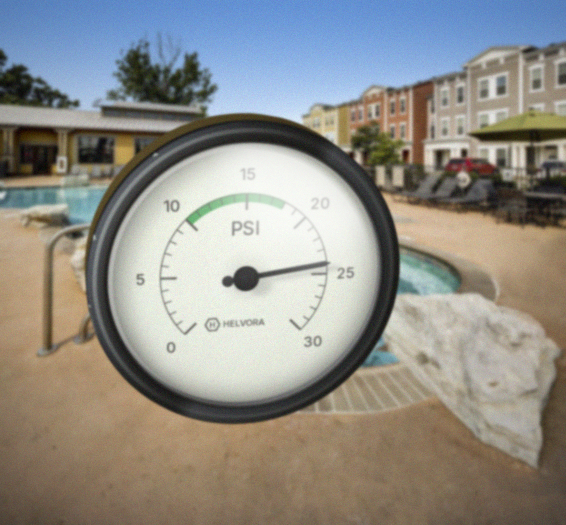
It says 24 psi
